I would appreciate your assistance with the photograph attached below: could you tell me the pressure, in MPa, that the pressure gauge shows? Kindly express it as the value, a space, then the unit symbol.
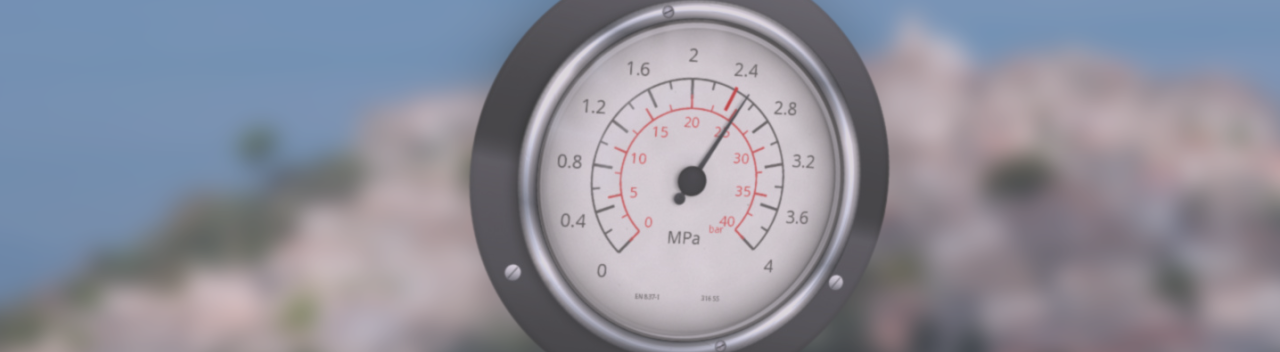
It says 2.5 MPa
